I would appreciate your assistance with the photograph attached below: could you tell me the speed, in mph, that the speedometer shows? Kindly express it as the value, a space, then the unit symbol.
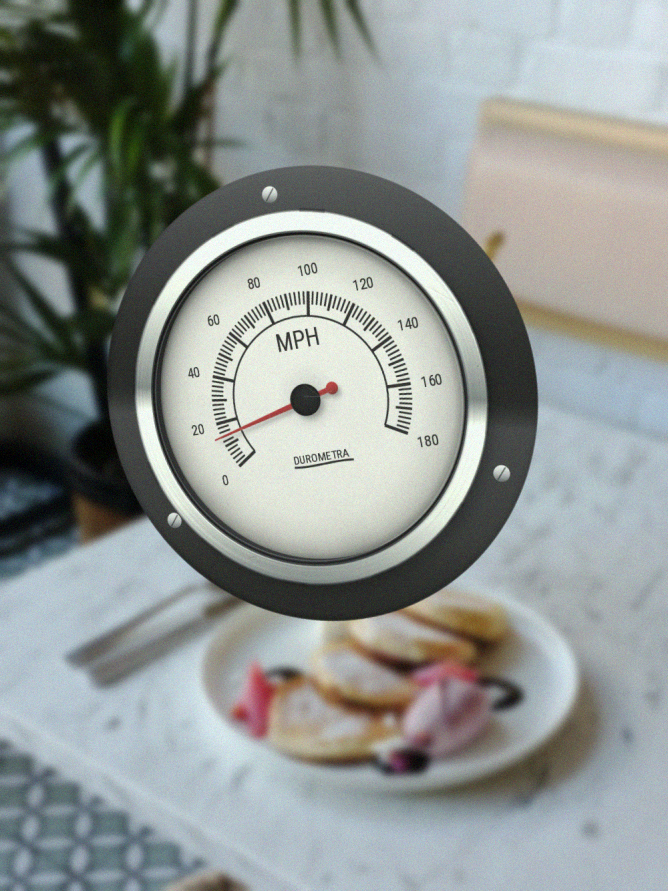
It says 14 mph
